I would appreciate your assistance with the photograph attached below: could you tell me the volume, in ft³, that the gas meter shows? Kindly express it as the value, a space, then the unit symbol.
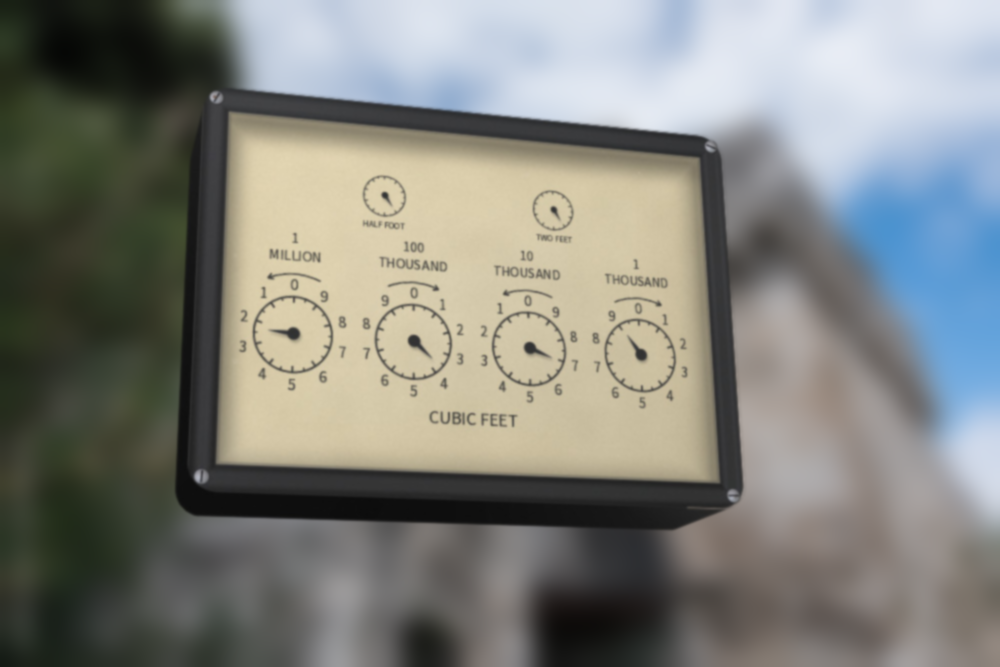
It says 236900 ft³
